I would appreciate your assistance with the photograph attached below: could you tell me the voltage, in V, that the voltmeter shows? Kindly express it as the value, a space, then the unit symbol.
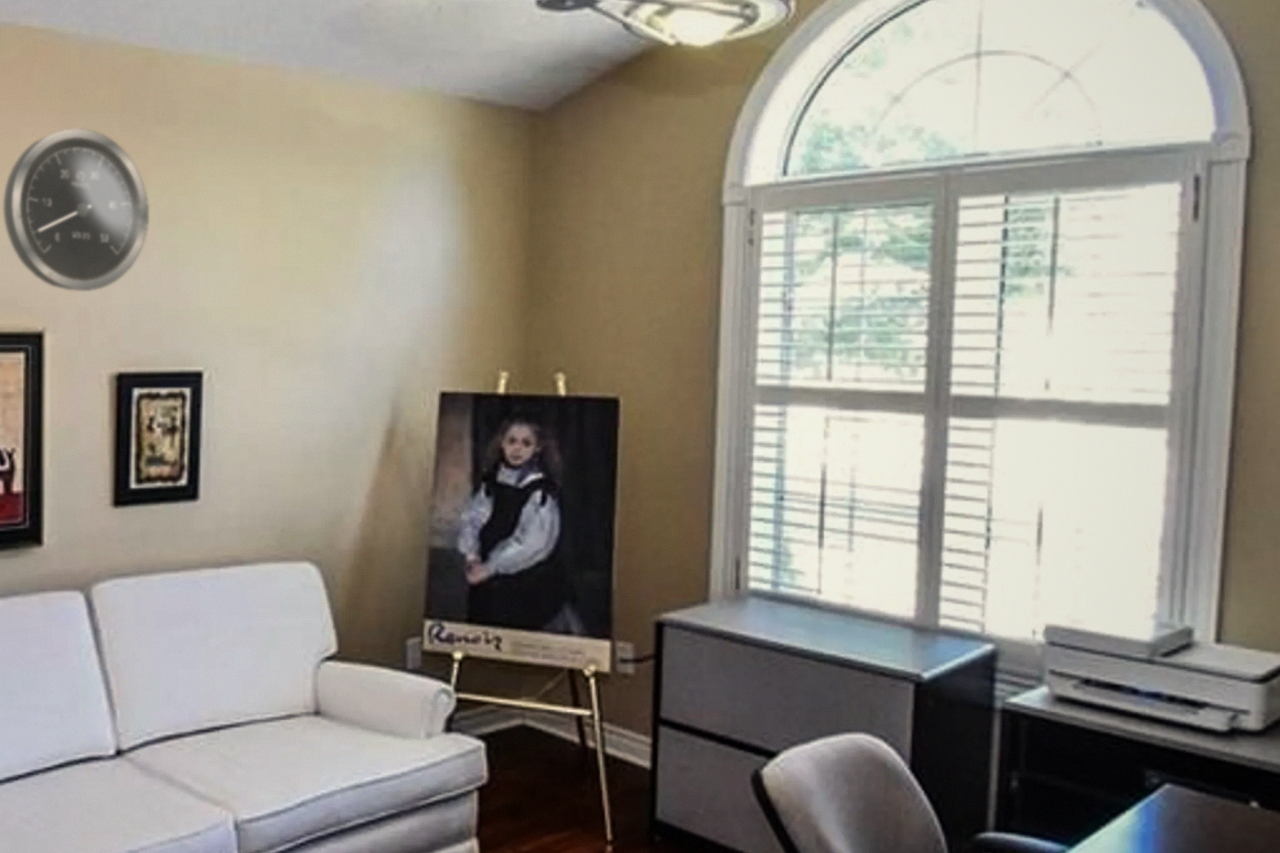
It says 4 V
